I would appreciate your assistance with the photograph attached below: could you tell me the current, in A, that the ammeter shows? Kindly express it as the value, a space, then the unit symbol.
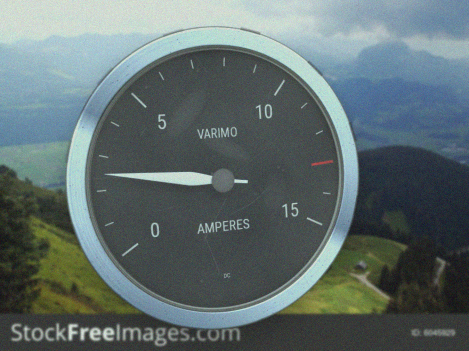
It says 2.5 A
